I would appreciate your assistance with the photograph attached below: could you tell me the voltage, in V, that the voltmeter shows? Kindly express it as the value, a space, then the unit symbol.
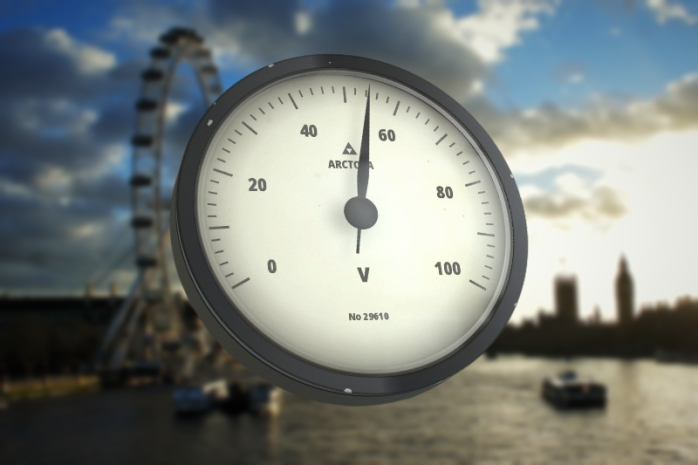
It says 54 V
